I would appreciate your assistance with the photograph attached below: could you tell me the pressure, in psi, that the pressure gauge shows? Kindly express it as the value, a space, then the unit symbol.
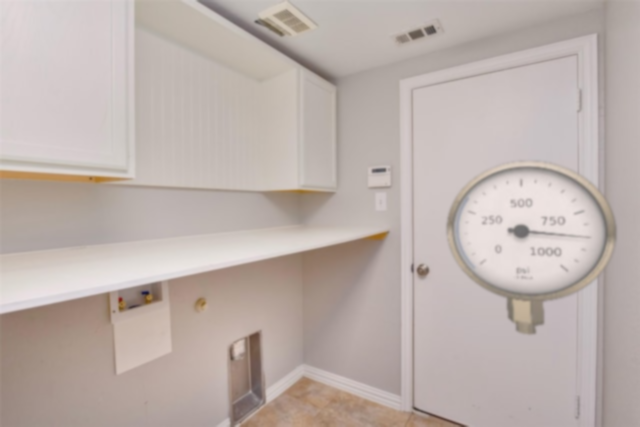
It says 850 psi
